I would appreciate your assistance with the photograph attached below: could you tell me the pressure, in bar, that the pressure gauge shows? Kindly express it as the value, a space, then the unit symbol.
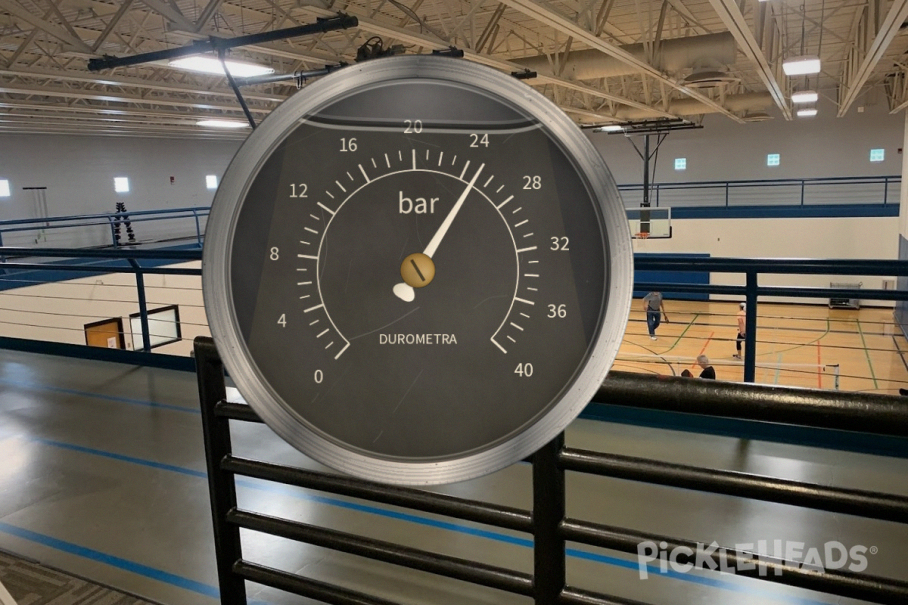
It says 25 bar
